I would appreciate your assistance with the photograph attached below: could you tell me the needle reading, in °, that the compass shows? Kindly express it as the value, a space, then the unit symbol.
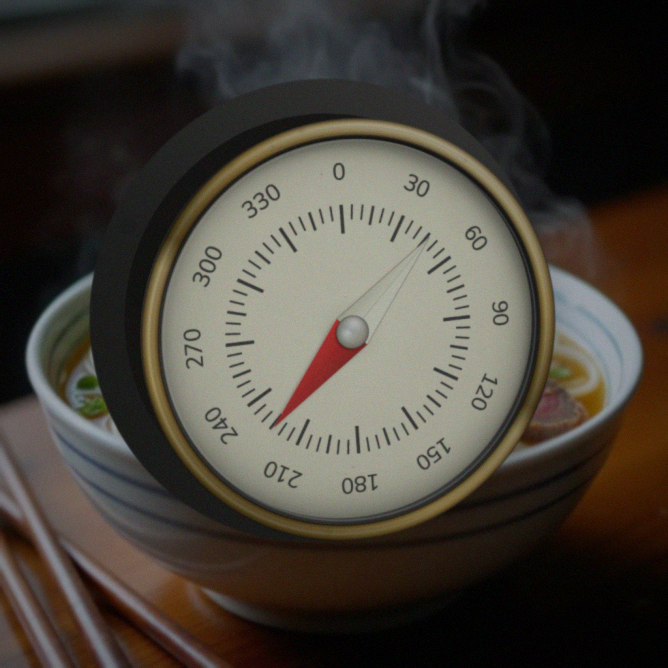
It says 225 °
